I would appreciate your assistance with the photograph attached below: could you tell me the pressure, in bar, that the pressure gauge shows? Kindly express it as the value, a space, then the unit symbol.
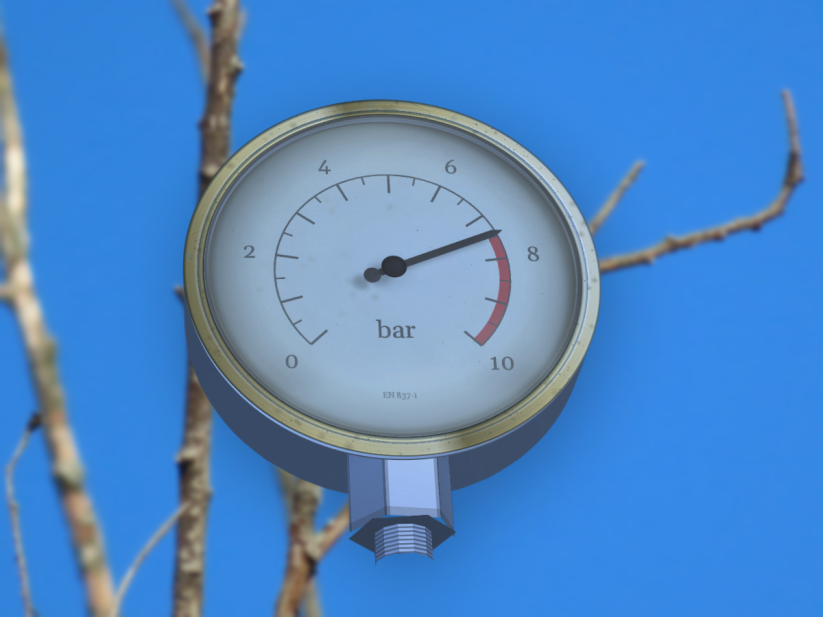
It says 7.5 bar
